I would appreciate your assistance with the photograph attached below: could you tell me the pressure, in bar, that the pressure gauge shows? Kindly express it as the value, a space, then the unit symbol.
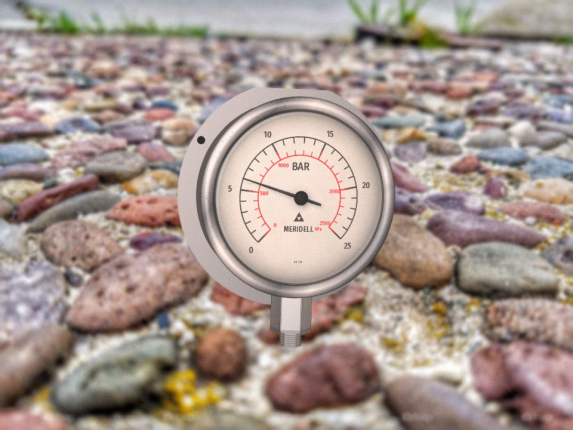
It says 6 bar
